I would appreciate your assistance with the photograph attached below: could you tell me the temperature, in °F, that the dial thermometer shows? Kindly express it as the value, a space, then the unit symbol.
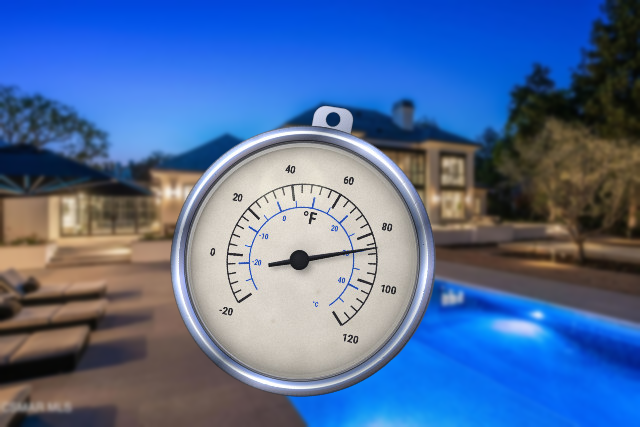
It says 86 °F
